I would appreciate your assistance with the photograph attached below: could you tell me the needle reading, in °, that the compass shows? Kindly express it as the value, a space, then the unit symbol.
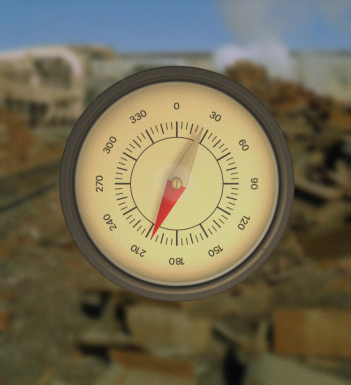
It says 205 °
